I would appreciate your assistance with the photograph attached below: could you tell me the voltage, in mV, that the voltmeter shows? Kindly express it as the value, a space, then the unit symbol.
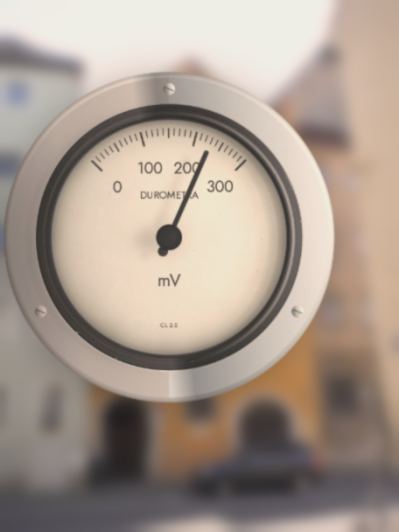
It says 230 mV
